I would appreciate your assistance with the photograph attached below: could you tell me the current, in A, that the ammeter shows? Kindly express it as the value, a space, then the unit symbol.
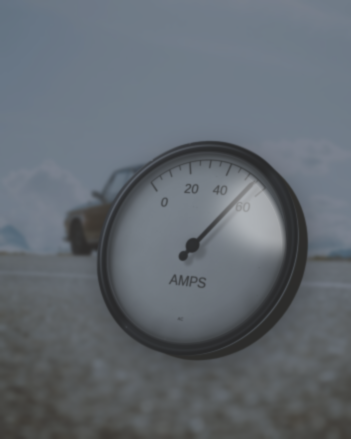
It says 55 A
